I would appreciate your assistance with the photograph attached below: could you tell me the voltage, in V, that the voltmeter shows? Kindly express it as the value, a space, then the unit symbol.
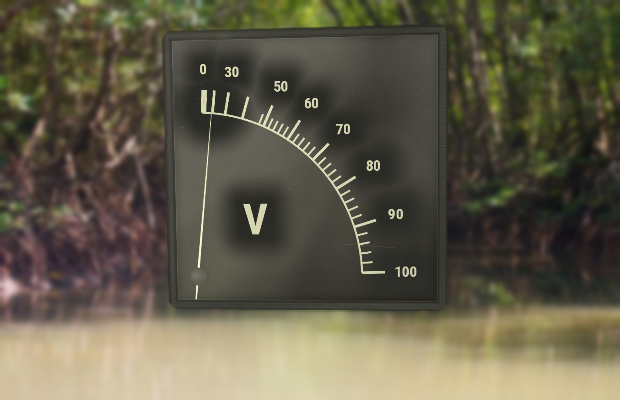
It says 20 V
